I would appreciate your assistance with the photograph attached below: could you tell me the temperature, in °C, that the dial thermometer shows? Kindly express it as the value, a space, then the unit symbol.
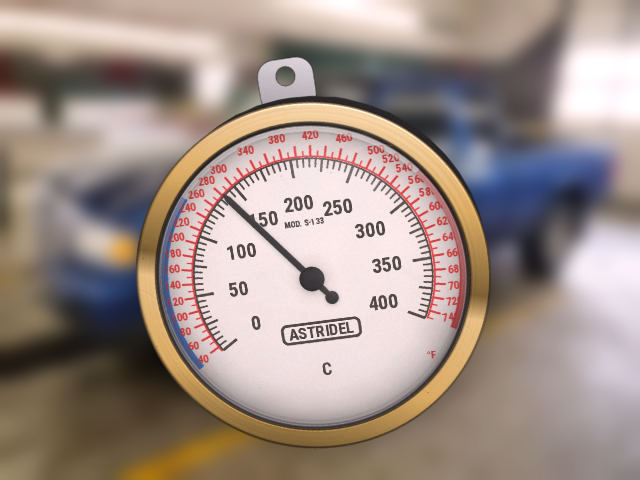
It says 140 °C
